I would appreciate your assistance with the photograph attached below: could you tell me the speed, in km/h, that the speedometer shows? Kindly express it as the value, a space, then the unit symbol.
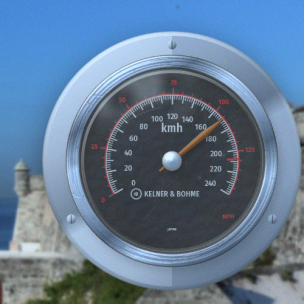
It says 170 km/h
